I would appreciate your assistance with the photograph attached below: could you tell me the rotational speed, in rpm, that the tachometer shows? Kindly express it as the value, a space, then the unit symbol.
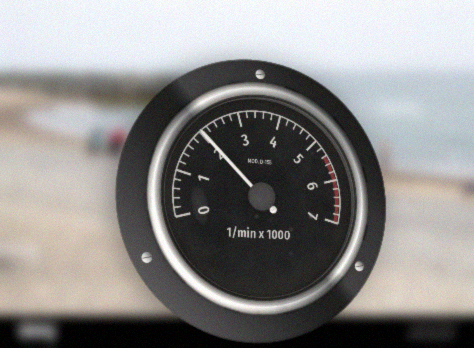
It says 2000 rpm
